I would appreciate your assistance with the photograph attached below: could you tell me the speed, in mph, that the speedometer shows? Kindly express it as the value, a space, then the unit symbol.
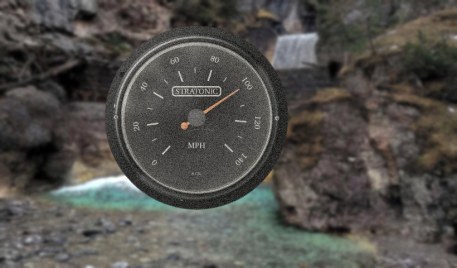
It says 100 mph
